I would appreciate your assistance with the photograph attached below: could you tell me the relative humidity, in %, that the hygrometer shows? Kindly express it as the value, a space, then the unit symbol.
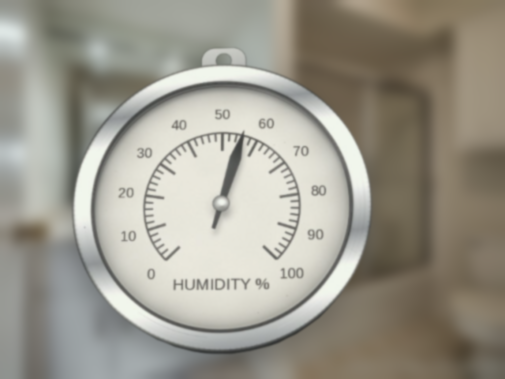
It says 56 %
